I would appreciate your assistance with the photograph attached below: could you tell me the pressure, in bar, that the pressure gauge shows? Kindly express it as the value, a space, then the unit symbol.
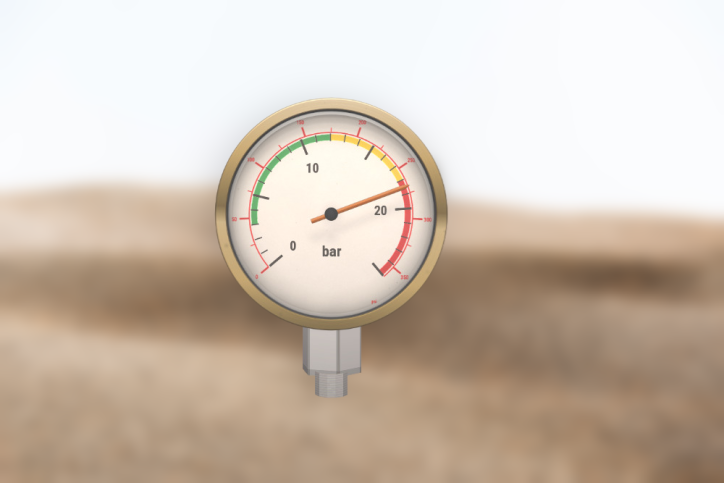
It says 18.5 bar
